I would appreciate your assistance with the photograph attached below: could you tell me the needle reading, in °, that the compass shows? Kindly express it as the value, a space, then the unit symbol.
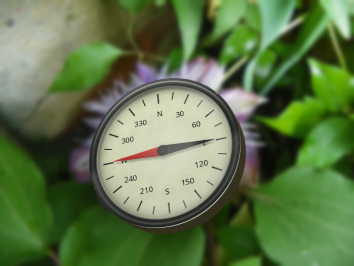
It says 270 °
